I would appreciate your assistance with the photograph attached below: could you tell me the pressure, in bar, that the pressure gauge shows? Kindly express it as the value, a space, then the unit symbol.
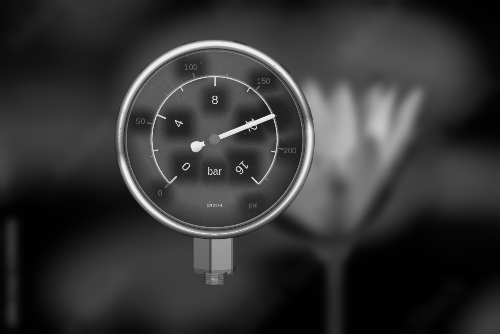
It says 12 bar
